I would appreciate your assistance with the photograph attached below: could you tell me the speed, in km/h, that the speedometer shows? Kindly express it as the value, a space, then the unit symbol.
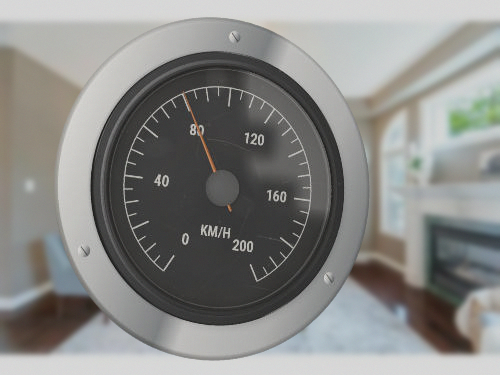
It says 80 km/h
